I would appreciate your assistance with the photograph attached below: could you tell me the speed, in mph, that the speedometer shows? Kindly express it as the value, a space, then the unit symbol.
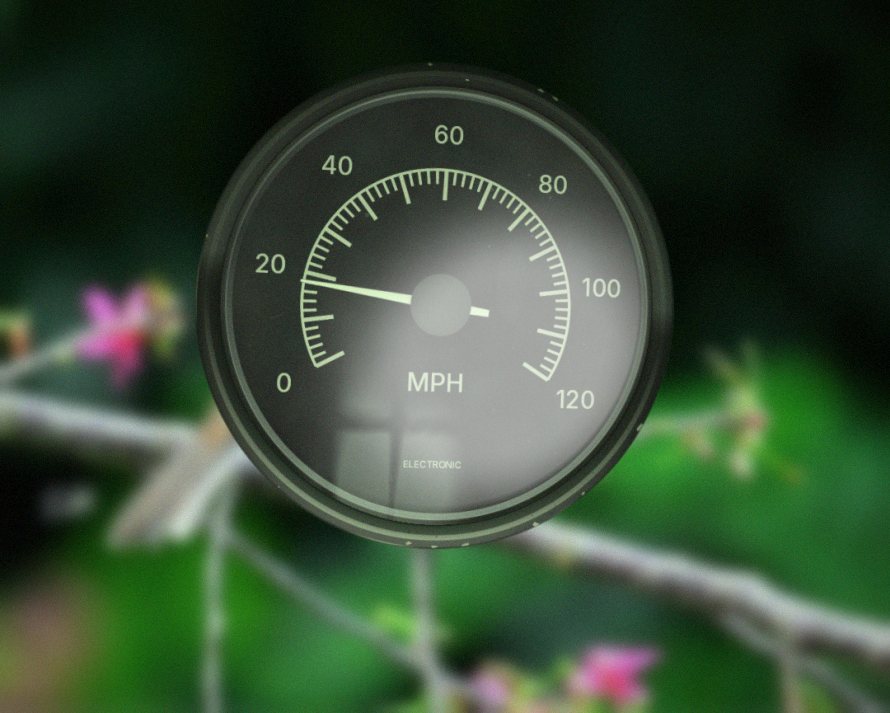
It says 18 mph
